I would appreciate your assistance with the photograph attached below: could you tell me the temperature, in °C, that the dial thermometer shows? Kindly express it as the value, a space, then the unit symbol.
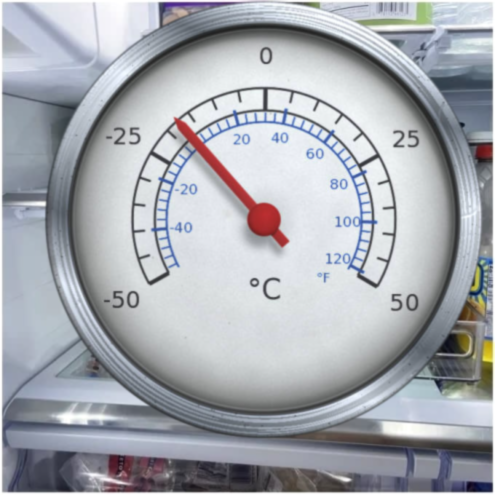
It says -17.5 °C
